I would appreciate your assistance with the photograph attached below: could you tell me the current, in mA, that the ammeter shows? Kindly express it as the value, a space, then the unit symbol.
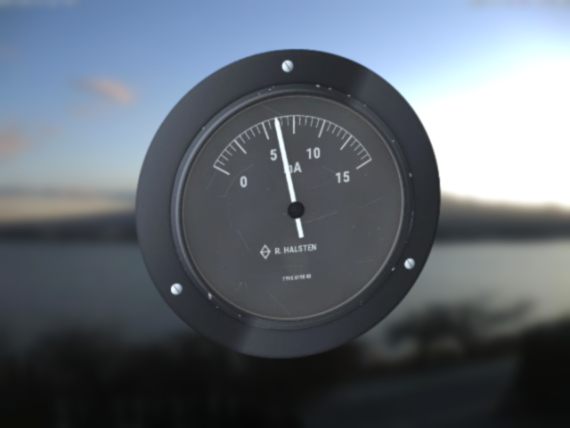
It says 6 mA
